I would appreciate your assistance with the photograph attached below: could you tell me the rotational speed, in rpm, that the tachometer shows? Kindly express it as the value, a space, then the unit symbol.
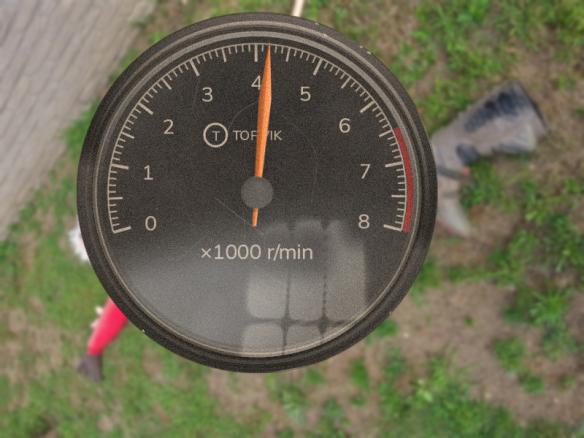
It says 4200 rpm
